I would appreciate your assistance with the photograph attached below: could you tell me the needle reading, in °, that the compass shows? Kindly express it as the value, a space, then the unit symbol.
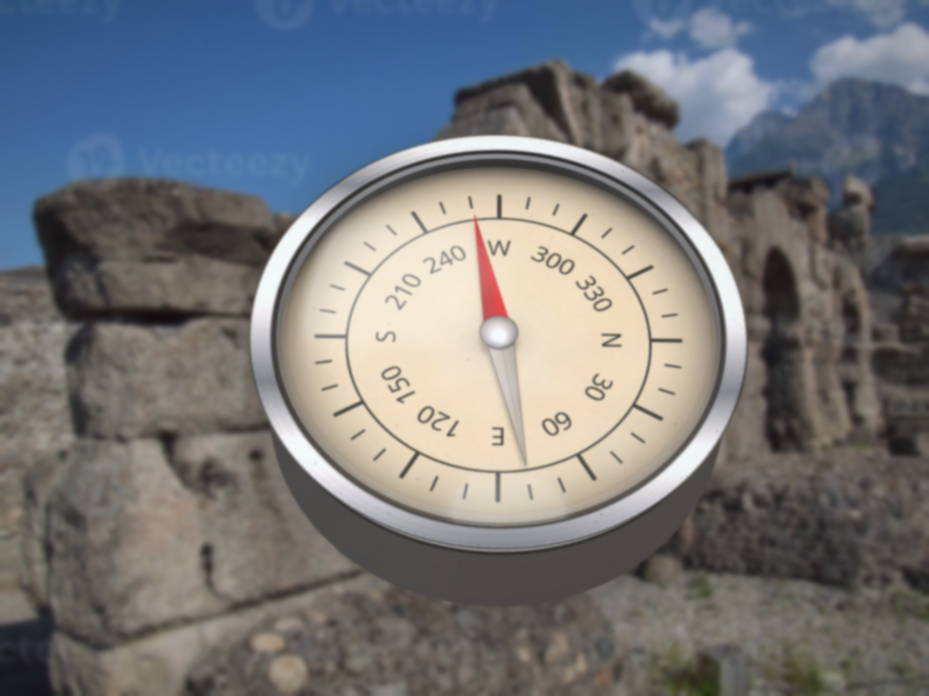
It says 260 °
